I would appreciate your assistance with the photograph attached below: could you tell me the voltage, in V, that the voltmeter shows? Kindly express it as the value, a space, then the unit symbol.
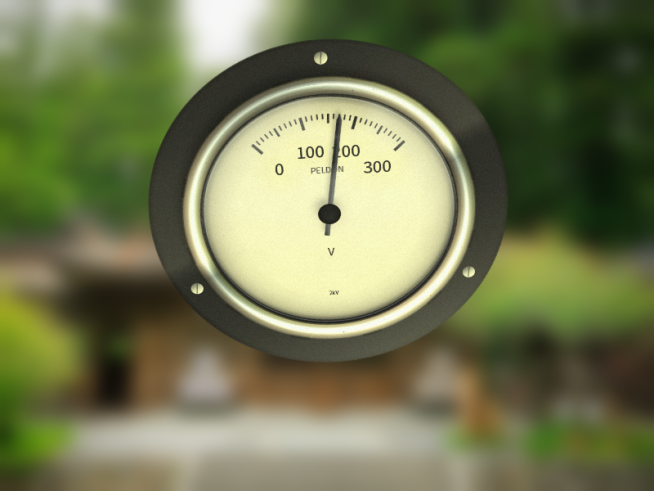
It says 170 V
